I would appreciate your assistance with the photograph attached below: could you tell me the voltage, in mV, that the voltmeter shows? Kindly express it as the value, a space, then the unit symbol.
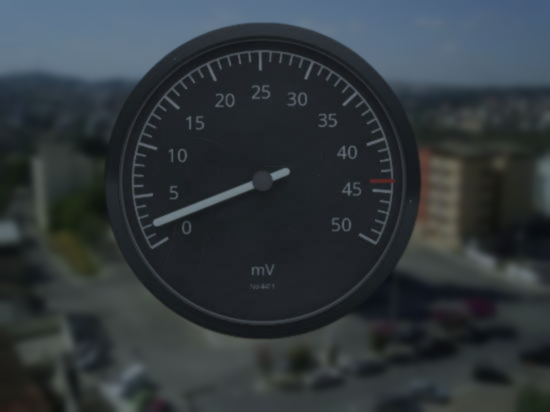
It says 2 mV
